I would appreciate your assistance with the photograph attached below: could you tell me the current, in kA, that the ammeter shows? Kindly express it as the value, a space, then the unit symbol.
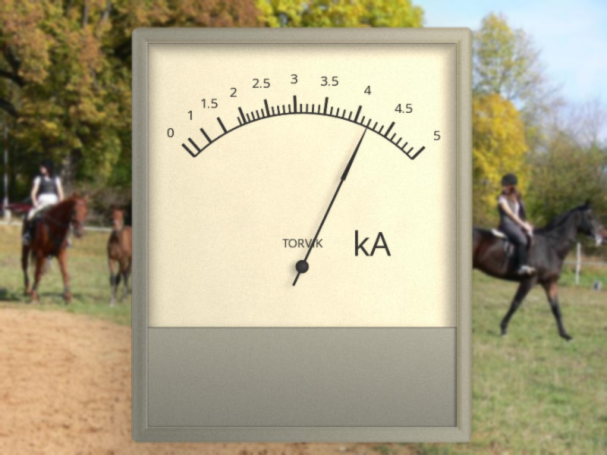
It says 4.2 kA
